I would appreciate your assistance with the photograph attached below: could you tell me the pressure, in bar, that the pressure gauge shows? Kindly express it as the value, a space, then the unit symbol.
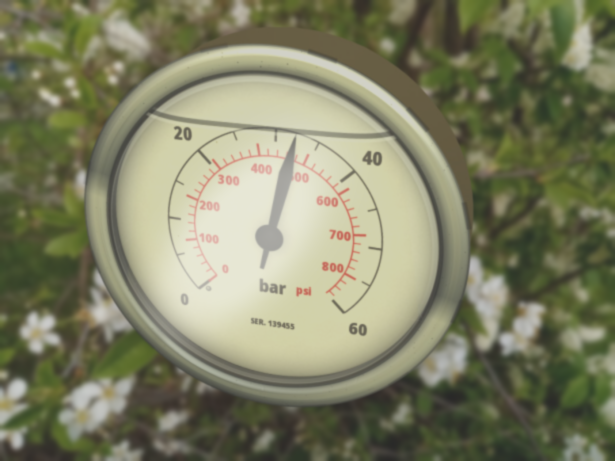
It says 32.5 bar
